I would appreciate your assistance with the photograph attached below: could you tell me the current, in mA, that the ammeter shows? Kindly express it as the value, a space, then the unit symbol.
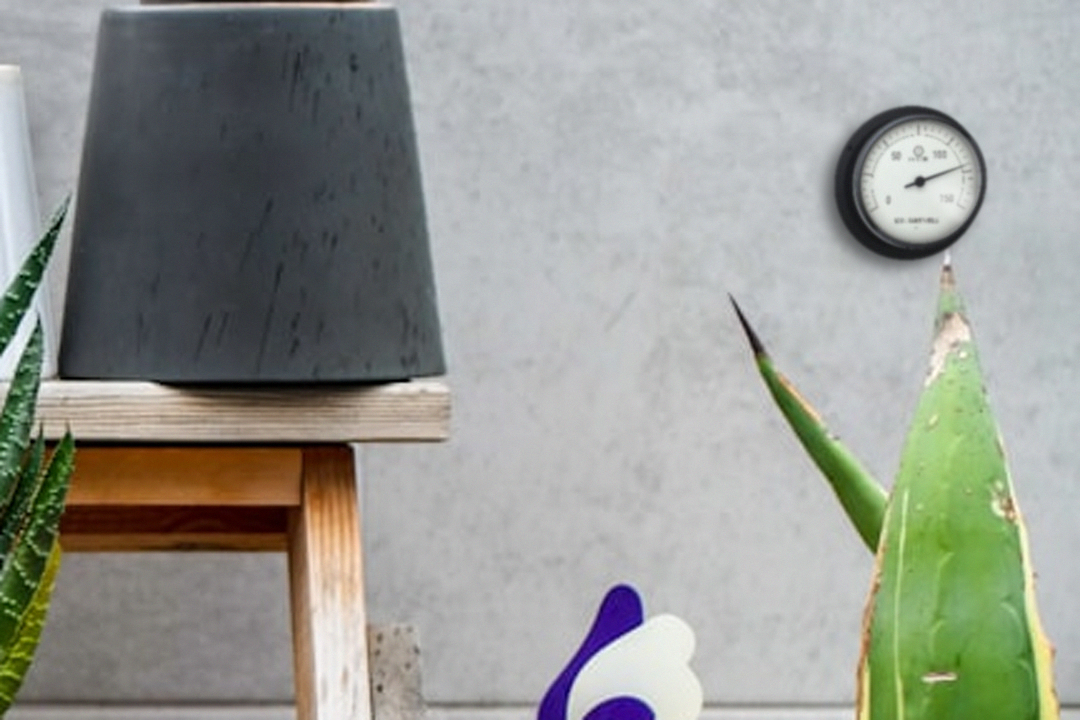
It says 120 mA
